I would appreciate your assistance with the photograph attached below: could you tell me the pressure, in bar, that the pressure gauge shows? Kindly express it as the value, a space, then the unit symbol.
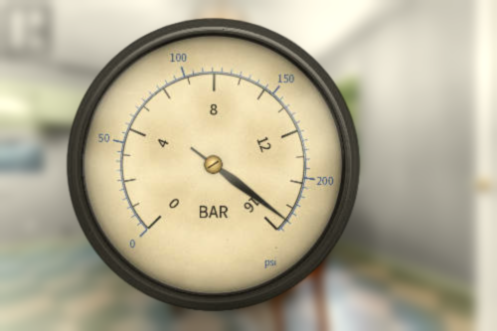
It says 15.5 bar
